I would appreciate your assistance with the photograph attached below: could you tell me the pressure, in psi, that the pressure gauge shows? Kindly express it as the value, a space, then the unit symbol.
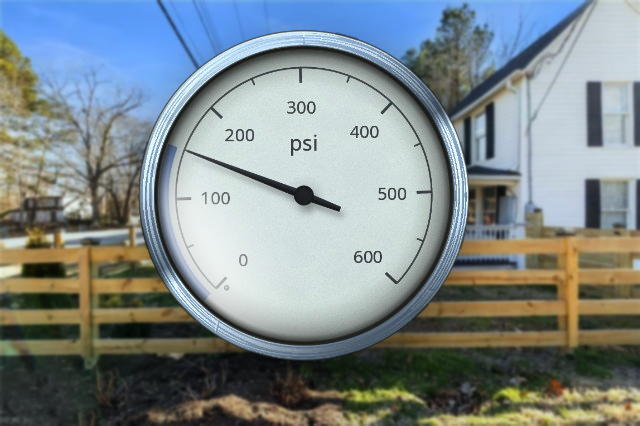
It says 150 psi
